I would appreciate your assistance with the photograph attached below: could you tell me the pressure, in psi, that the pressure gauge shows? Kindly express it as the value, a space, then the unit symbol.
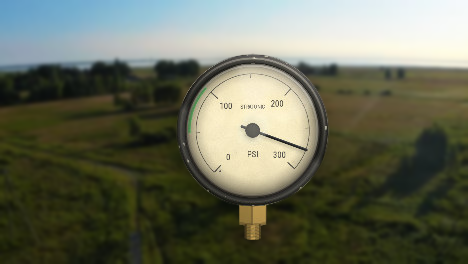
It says 275 psi
